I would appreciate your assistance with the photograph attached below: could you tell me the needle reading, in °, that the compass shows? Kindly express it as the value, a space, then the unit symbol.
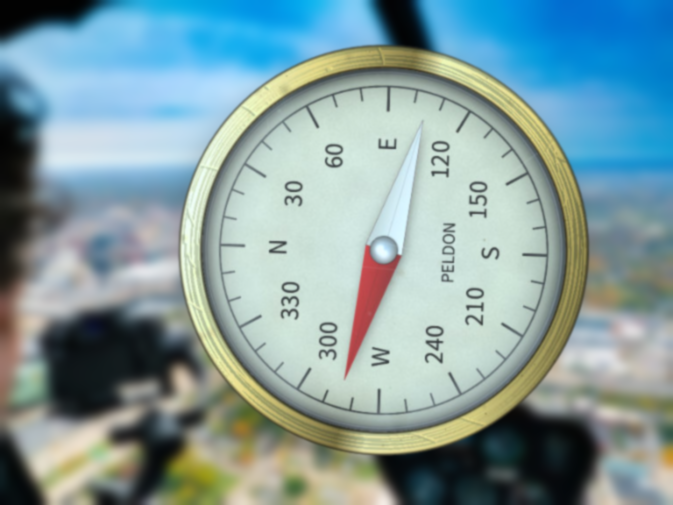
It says 285 °
